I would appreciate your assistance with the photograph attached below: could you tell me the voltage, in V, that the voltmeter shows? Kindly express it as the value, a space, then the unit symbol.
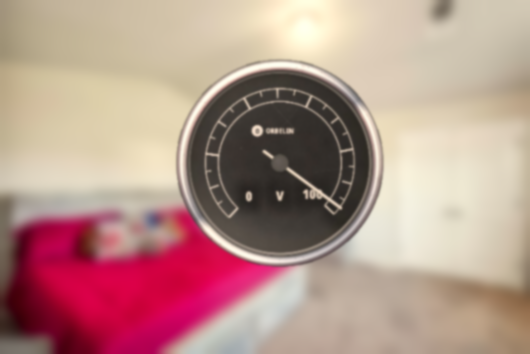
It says 97.5 V
